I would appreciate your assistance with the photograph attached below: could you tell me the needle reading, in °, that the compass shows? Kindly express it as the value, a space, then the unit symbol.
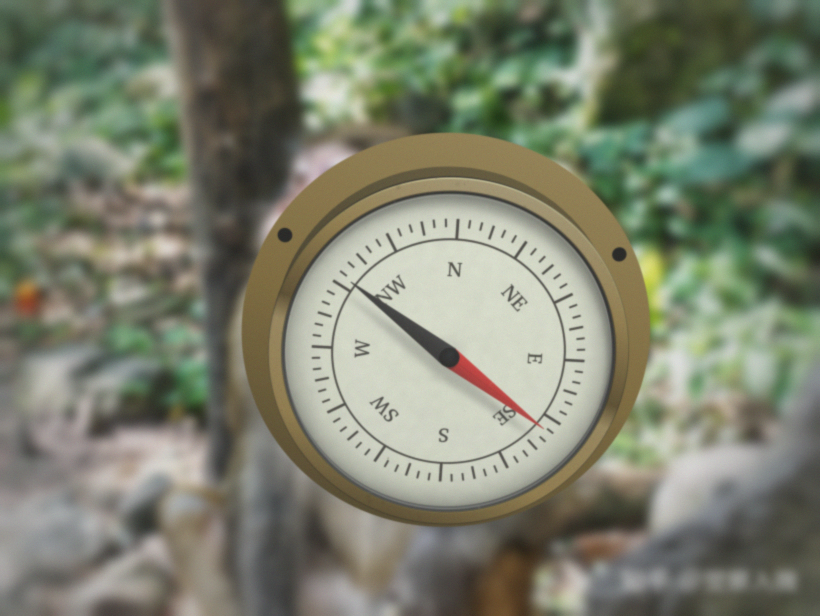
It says 125 °
